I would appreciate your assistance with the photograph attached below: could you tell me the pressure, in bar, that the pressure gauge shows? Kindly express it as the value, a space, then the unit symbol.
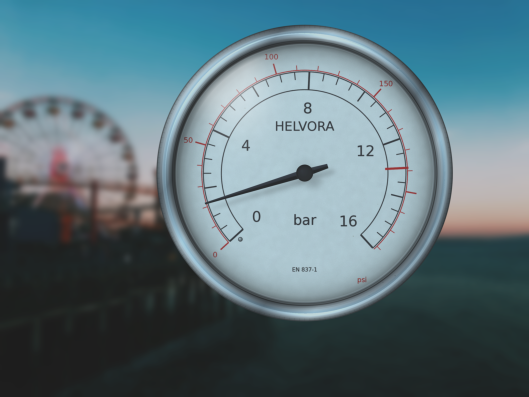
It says 1.5 bar
